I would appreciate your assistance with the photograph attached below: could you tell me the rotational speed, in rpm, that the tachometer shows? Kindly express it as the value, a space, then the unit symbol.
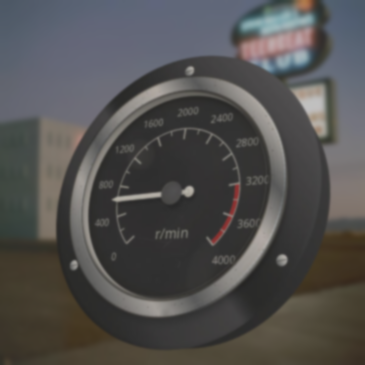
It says 600 rpm
